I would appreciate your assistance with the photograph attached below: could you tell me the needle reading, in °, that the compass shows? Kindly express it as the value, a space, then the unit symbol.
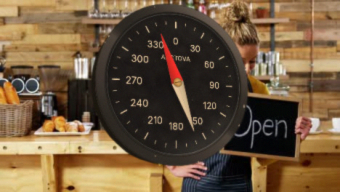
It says 340 °
